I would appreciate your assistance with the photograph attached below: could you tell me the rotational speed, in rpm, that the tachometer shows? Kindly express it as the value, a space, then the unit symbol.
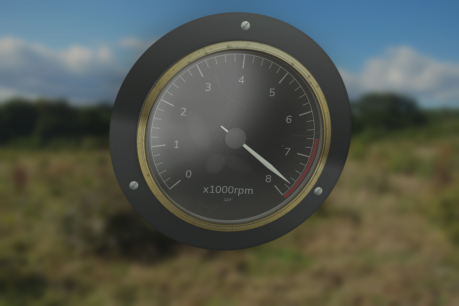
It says 7700 rpm
